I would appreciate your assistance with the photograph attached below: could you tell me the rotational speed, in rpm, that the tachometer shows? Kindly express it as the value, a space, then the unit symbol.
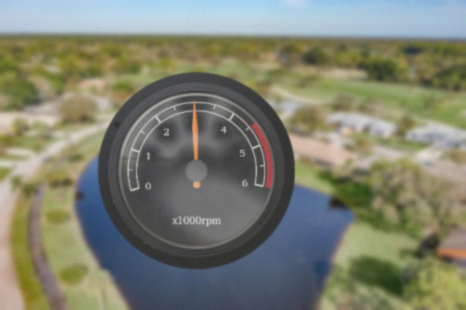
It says 3000 rpm
